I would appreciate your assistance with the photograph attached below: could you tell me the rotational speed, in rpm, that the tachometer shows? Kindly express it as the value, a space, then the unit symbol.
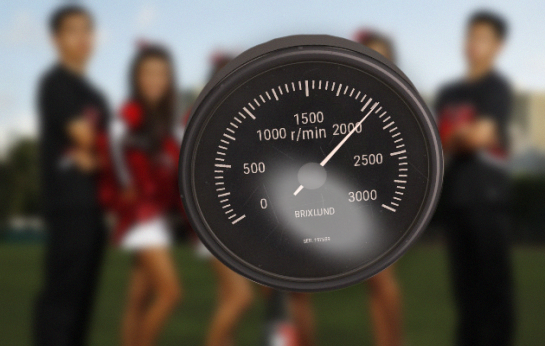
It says 2050 rpm
